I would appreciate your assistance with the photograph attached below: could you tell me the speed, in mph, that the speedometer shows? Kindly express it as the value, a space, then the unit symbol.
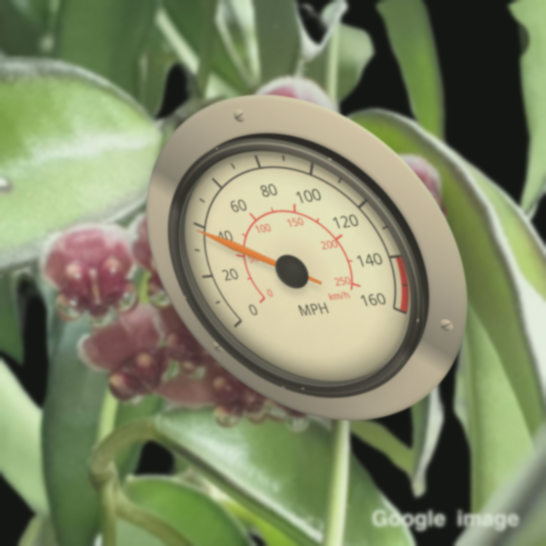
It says 40 mph
